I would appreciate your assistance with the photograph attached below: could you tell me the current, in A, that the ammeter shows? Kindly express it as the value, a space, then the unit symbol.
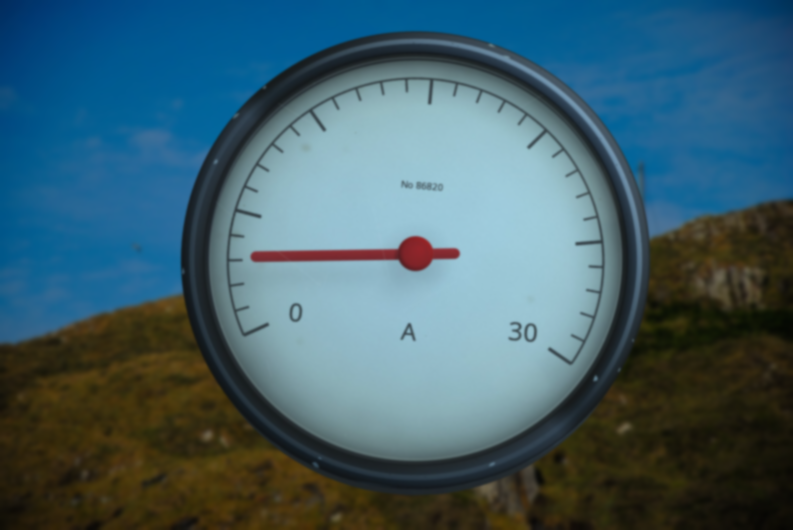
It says 3 A
